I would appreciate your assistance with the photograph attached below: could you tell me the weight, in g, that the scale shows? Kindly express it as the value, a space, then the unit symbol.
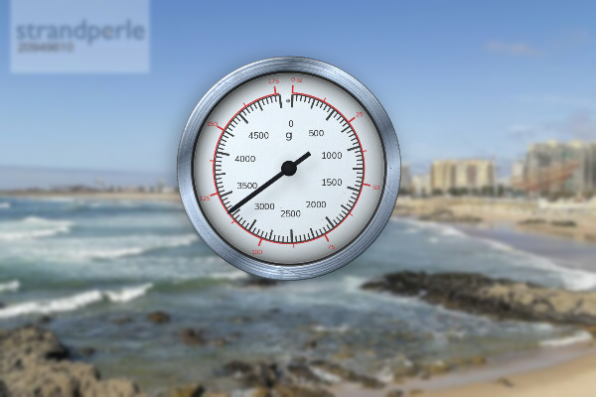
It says 3300 g
